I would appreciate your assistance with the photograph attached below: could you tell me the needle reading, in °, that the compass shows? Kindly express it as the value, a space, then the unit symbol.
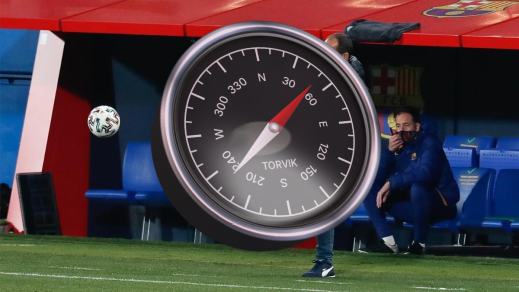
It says 50 °
